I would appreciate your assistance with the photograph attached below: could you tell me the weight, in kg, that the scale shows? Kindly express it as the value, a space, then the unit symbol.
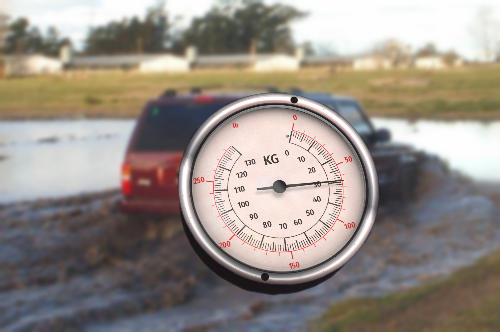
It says 30 kg
